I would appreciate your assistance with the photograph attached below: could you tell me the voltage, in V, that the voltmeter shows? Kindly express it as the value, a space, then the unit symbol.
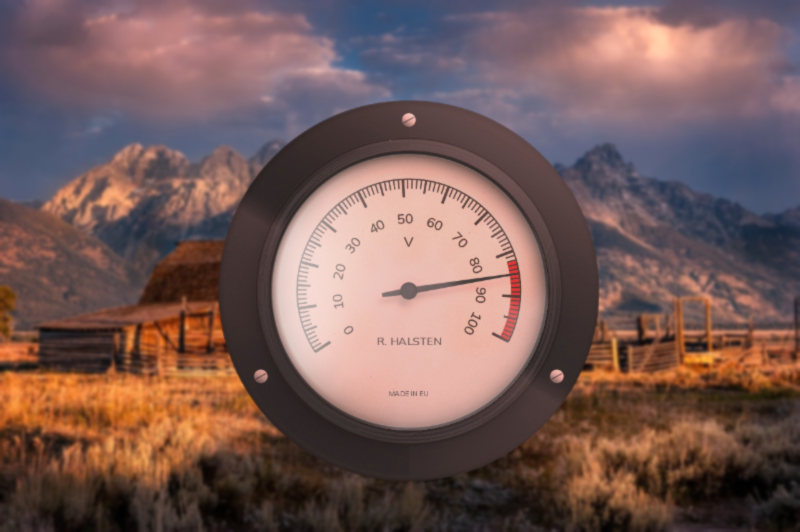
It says 85 V
